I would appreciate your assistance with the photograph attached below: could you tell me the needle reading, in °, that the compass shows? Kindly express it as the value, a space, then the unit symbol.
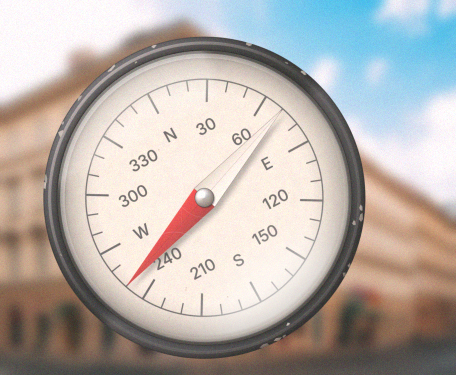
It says 250 °
